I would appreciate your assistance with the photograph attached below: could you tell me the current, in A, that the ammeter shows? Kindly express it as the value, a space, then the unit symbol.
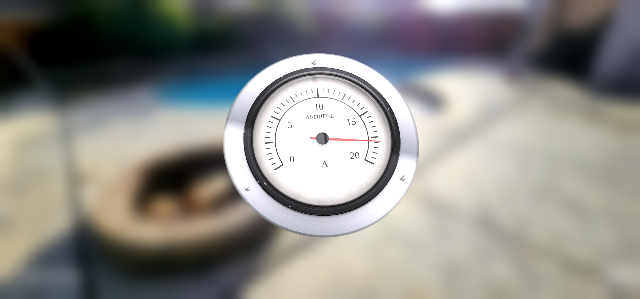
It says 18 A
